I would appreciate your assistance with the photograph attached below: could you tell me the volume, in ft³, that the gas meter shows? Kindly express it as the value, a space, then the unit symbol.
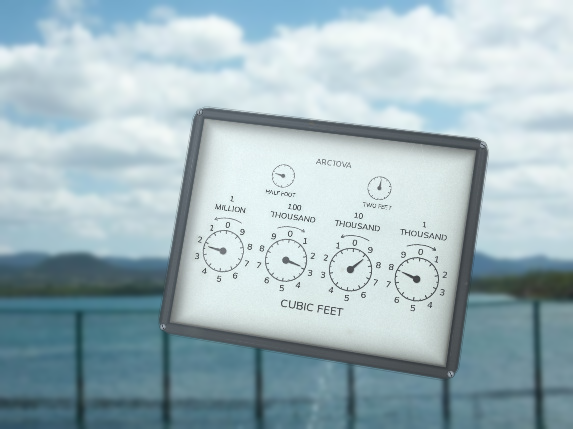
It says 228800 ft³
